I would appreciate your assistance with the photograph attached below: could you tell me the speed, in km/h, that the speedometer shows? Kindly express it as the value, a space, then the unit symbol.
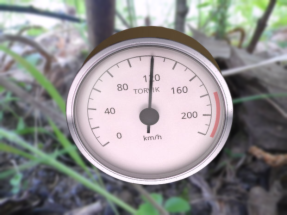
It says 120 km/h
